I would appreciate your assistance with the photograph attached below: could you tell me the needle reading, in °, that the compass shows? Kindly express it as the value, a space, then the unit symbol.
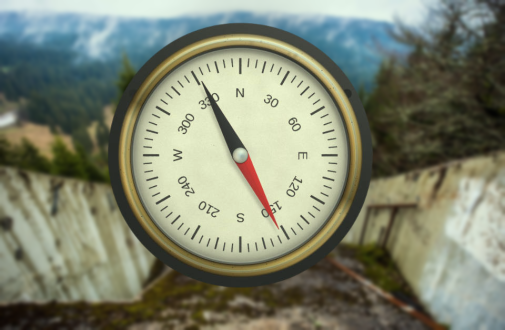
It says 152.5 °
